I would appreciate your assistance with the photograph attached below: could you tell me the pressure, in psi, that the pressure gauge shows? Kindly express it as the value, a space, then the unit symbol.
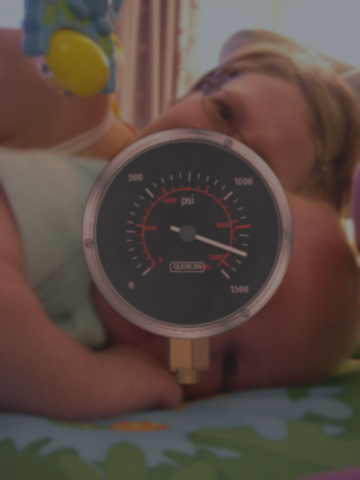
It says 1350 psi
